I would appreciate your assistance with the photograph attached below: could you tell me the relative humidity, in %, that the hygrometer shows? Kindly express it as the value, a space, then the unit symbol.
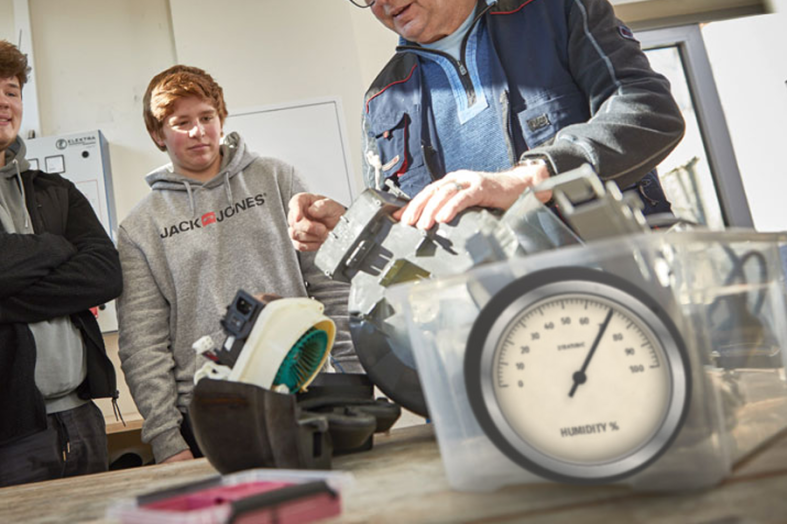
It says 70 %
